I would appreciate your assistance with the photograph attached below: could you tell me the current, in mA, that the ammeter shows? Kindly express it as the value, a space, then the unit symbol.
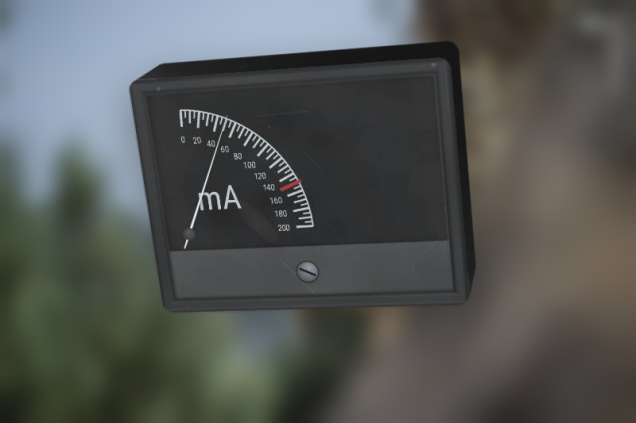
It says 50 mA
